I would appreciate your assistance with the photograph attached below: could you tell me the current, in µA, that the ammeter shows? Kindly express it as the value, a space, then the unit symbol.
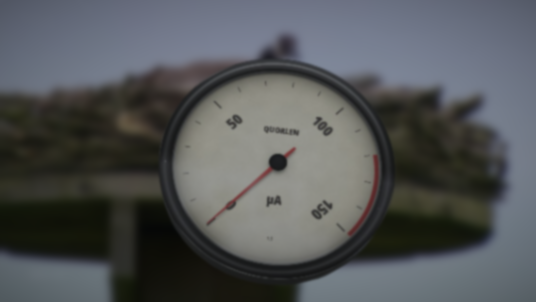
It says 0 µA
